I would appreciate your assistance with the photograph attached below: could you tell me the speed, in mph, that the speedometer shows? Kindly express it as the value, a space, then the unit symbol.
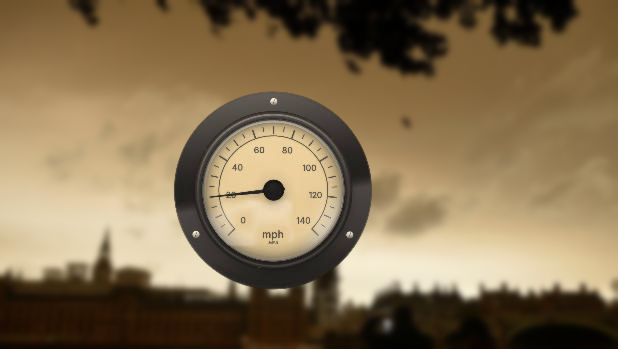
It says 20 mph
